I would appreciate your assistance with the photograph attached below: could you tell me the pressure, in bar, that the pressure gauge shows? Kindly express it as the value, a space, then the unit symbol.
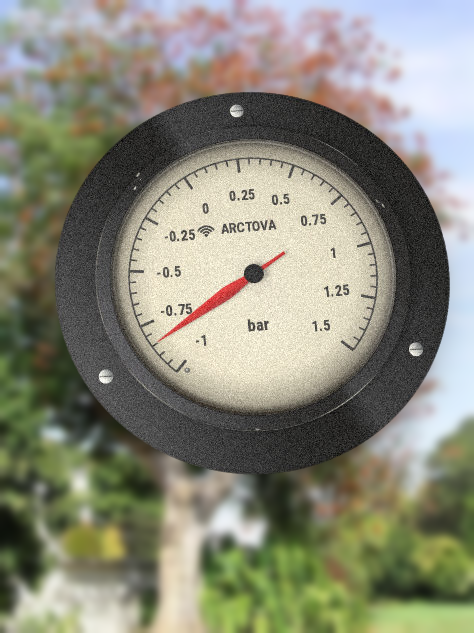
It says -0.85 bar
